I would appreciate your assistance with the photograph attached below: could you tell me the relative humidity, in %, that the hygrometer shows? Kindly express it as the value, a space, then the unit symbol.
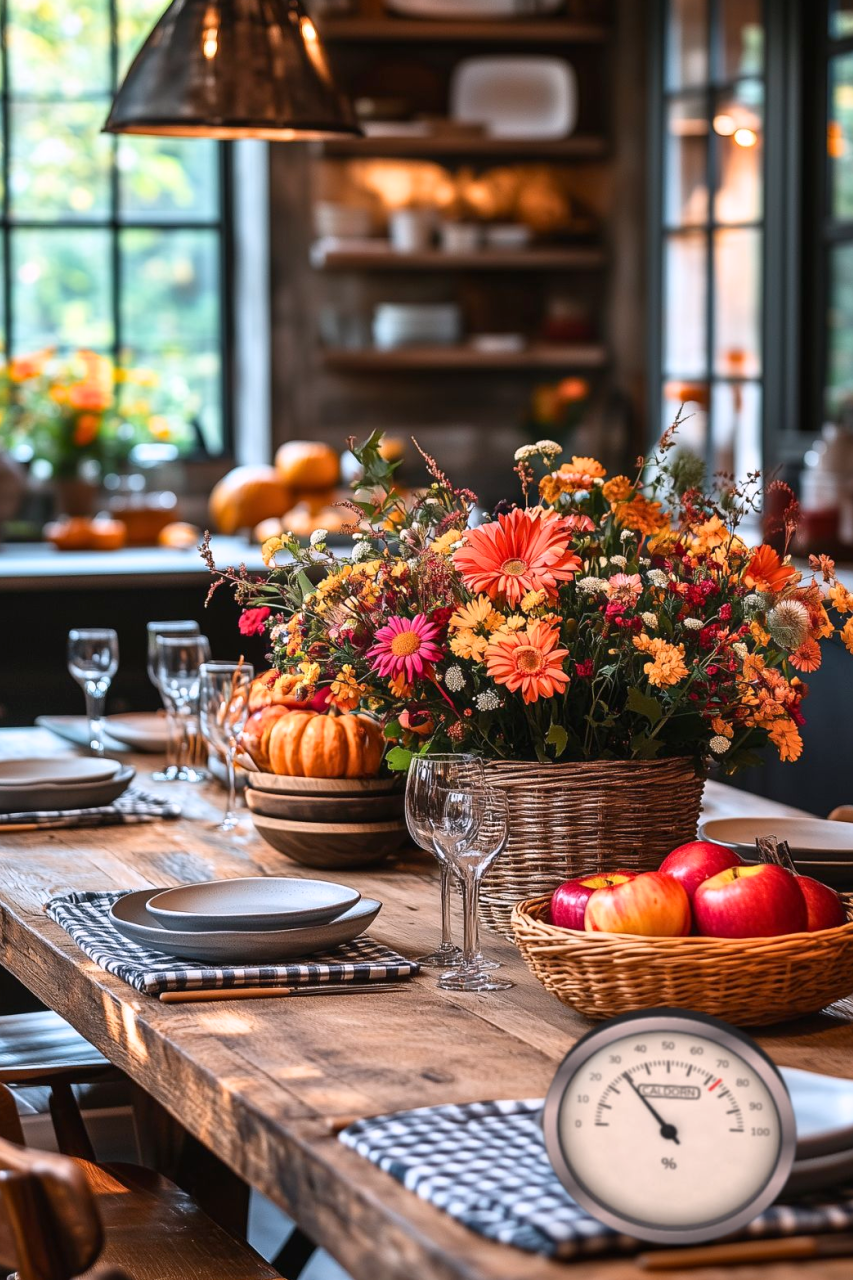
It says 30 %
